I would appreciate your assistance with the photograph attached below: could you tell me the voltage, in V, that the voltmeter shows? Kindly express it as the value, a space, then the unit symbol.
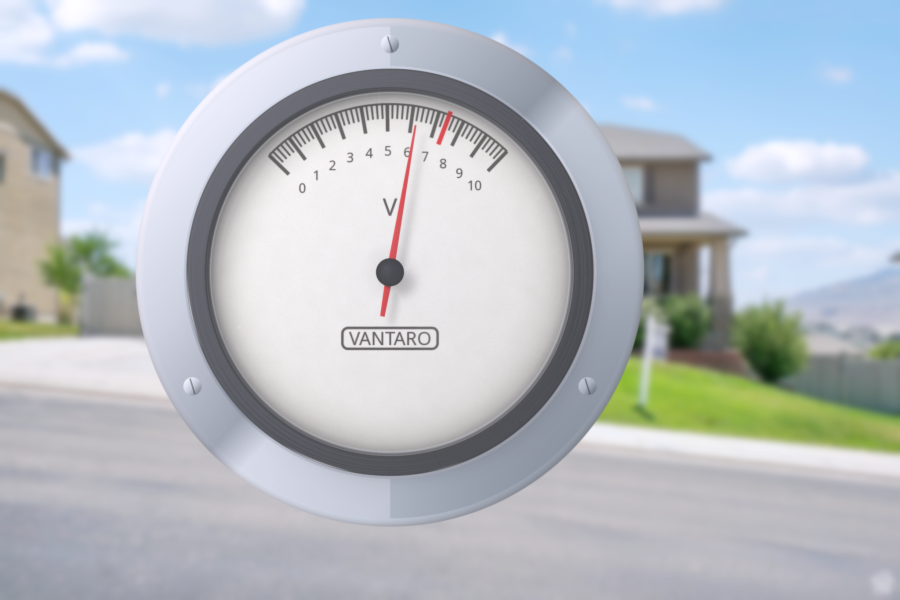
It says 6.2 V
